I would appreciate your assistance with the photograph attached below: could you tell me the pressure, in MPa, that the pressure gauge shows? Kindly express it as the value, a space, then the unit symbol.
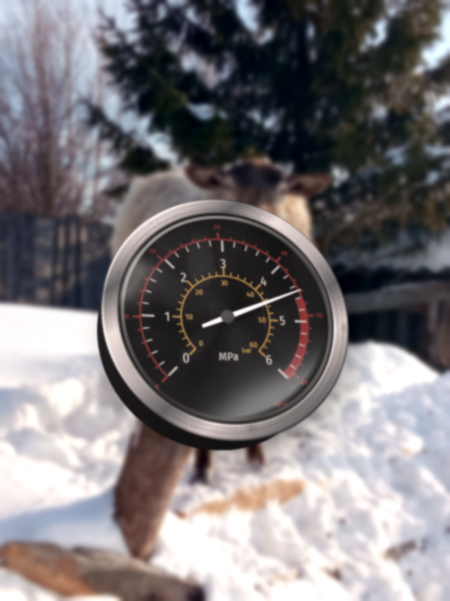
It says 4.5 MPa
